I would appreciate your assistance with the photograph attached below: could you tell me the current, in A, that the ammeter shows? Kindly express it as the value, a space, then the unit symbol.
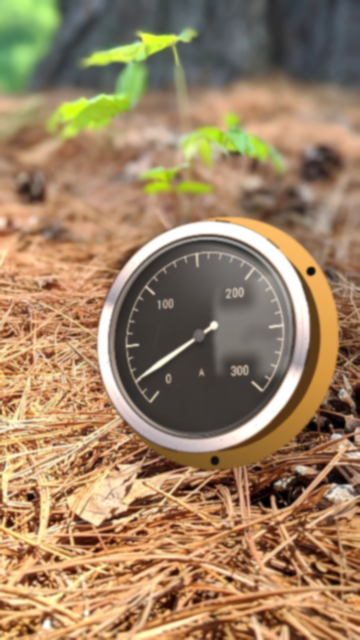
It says 20 A
